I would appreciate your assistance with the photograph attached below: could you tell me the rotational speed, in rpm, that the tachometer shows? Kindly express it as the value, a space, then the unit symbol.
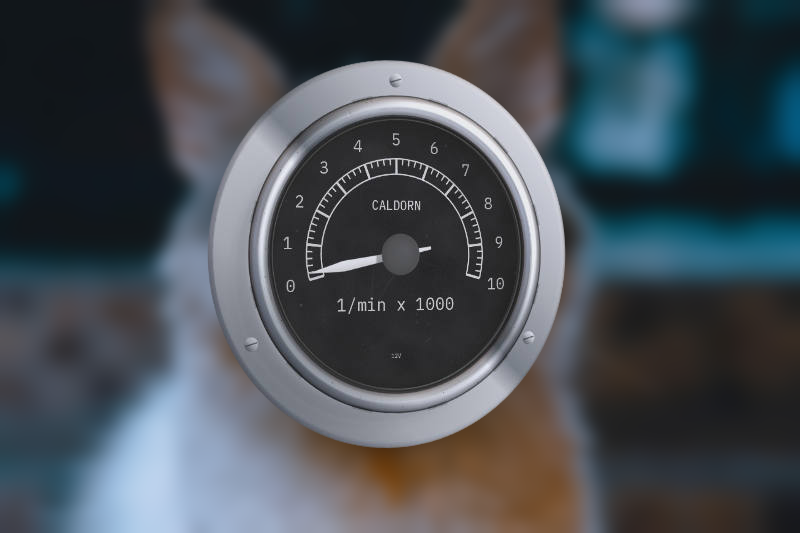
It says 200 rpm
